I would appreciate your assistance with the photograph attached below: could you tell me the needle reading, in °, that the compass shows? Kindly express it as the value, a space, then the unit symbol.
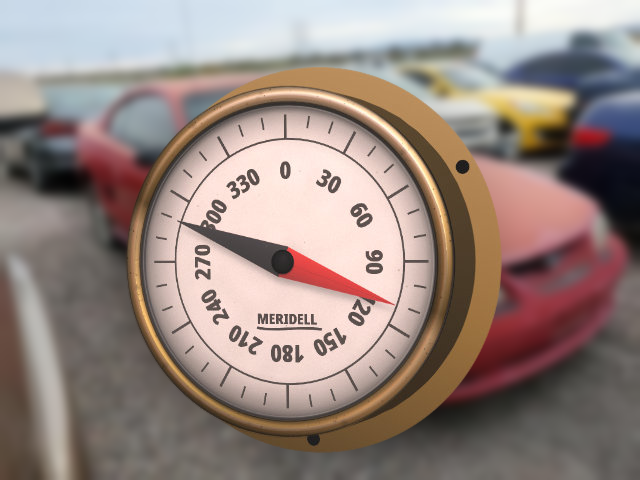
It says 110 °
